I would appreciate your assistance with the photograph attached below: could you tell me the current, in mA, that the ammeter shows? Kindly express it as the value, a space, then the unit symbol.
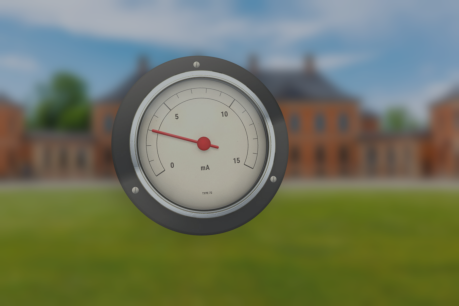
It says 3 mA
